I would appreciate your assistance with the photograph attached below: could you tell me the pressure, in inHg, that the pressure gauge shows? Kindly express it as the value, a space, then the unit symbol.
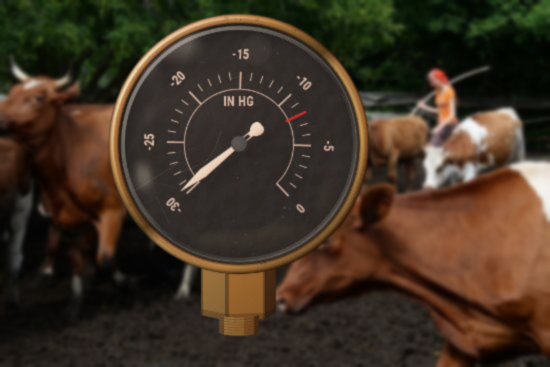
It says -29.5 inHg
